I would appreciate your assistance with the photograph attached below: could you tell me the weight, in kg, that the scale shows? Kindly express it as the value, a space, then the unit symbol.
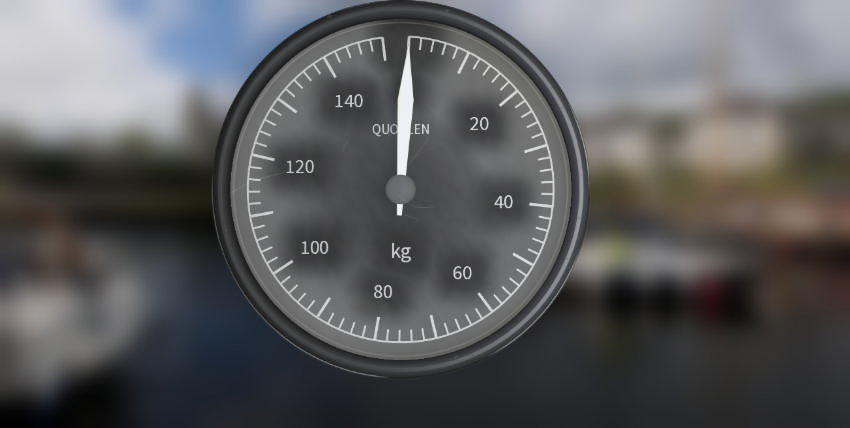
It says 0 kg
